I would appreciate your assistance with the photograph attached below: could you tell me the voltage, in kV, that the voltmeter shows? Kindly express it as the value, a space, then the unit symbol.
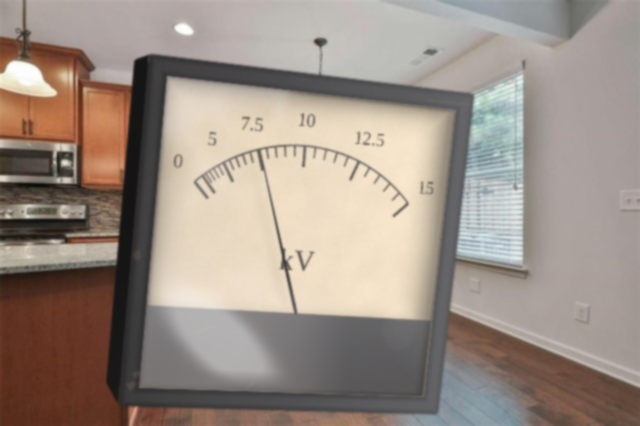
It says 7.5 kV
